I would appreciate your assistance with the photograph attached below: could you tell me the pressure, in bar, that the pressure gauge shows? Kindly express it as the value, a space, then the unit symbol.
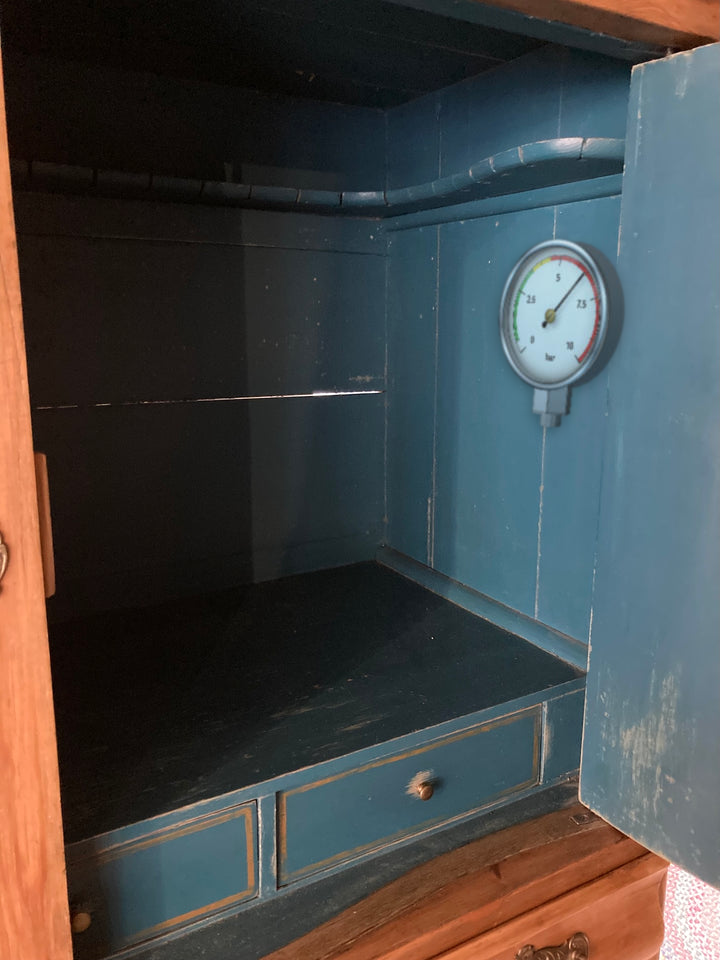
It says 6.5 bar
